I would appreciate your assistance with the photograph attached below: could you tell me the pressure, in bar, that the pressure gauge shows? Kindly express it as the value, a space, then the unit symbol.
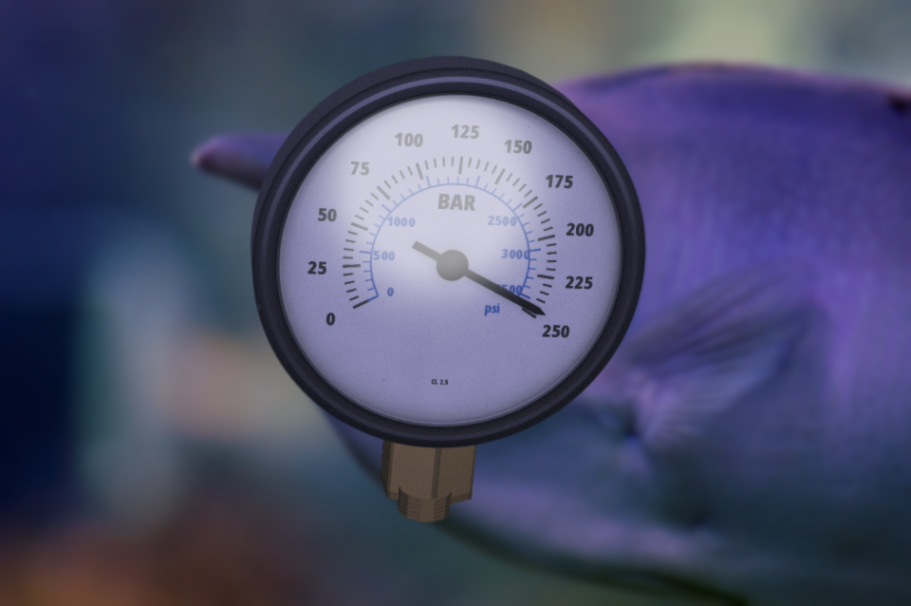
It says 245 bar
